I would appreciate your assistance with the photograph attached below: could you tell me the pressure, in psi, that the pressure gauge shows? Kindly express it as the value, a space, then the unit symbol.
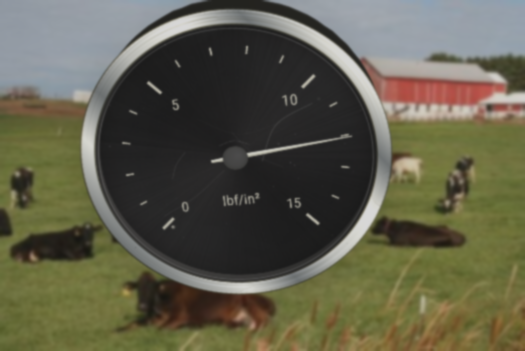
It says 12 psi
